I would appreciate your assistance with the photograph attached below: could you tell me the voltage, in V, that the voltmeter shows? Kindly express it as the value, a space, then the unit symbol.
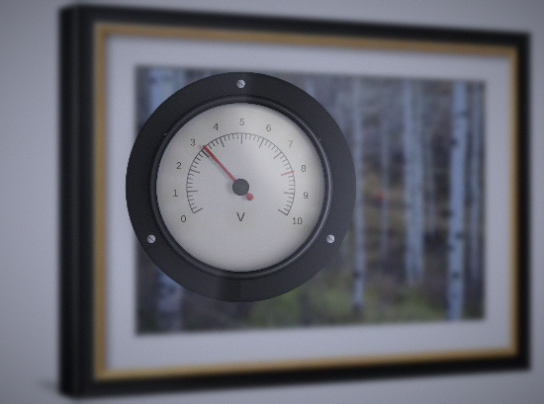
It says 3.2 V
